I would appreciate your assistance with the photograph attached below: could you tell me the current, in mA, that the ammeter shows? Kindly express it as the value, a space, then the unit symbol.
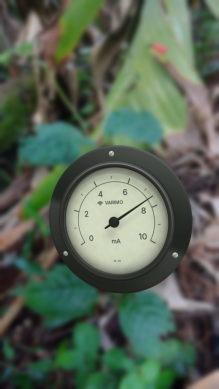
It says 7.5 mA
